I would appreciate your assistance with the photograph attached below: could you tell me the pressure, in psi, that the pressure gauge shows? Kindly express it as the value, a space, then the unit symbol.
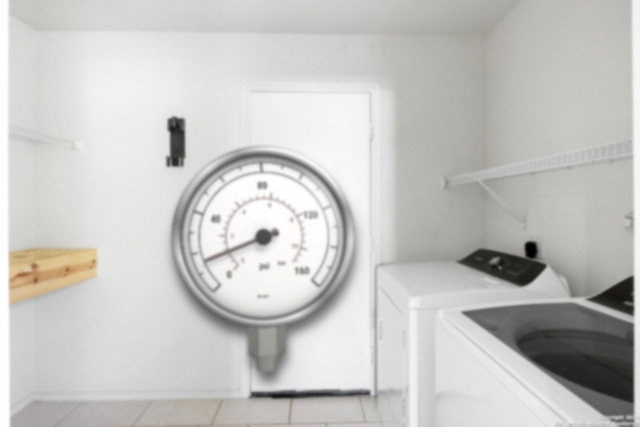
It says 15 psi
